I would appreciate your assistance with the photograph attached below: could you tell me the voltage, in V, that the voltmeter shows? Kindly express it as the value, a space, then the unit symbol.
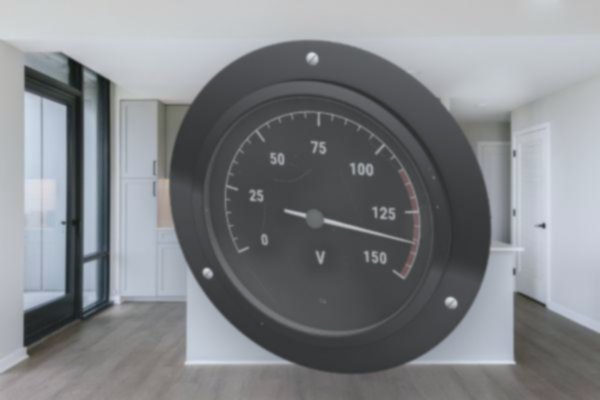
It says 135 V
